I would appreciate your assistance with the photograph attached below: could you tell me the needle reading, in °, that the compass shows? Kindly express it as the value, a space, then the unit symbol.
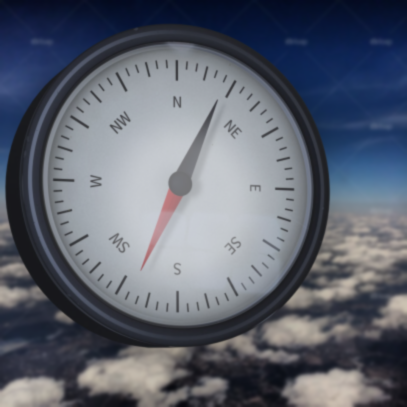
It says 205 °
